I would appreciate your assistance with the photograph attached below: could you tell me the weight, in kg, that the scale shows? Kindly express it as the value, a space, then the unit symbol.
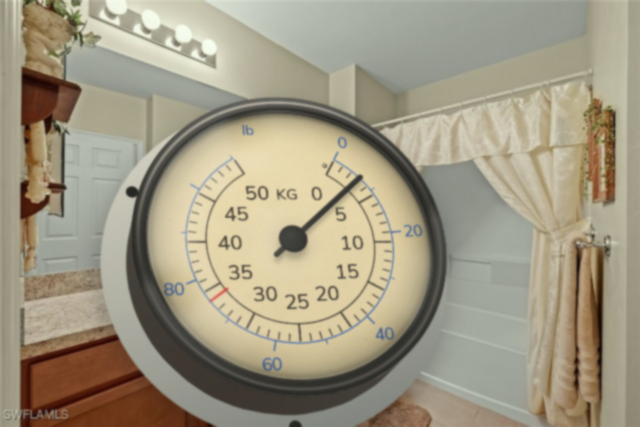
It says 3 kg
